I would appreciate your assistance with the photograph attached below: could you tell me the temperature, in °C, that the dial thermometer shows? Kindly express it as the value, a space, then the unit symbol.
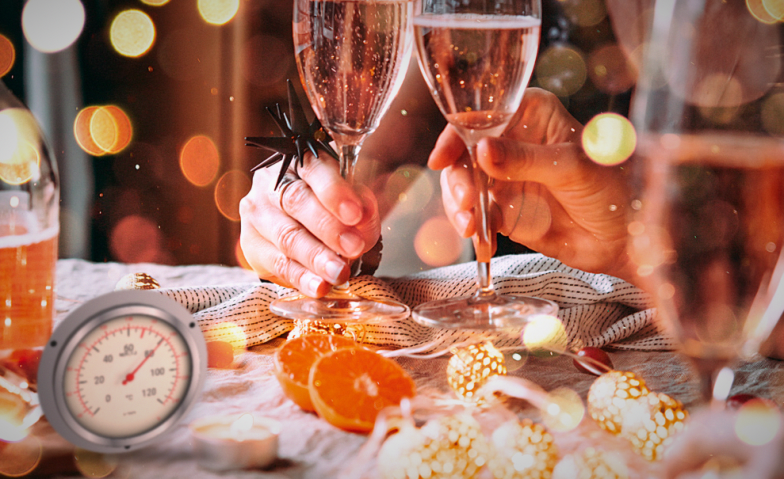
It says 80 °C
